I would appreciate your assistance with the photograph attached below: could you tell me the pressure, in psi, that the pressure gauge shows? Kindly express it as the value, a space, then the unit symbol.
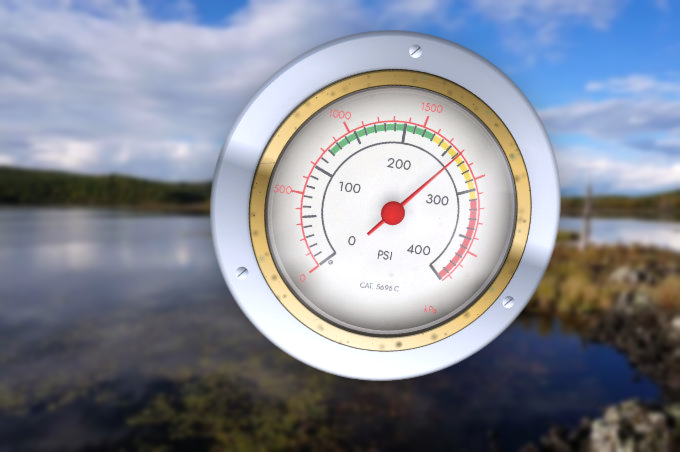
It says 260 psi
